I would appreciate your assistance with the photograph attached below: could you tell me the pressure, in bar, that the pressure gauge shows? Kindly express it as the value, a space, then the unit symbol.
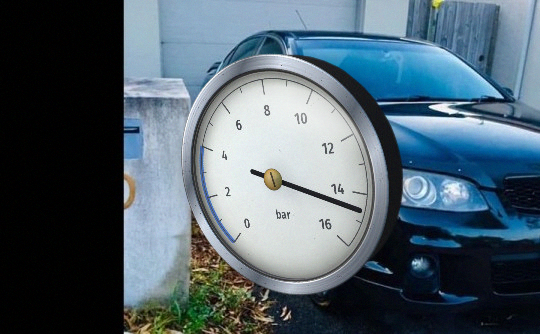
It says 14.5 bar
